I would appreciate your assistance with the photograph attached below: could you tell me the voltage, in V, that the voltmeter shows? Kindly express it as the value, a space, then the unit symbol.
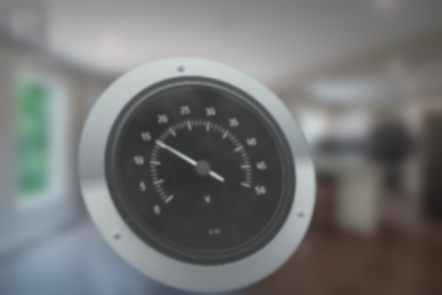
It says 15 V
